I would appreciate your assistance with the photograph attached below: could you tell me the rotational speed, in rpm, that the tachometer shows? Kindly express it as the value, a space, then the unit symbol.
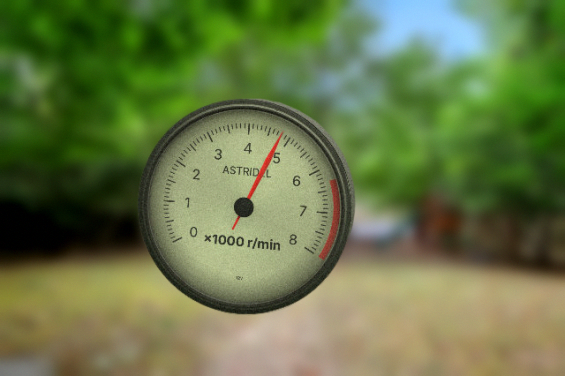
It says 4800 rpm
